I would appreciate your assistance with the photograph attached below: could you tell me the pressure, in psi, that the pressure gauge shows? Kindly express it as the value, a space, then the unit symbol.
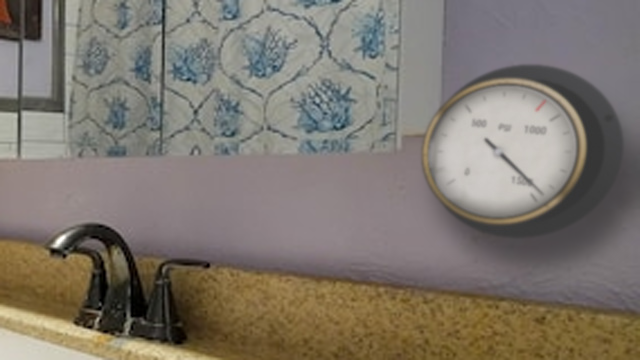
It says 1450 psi
